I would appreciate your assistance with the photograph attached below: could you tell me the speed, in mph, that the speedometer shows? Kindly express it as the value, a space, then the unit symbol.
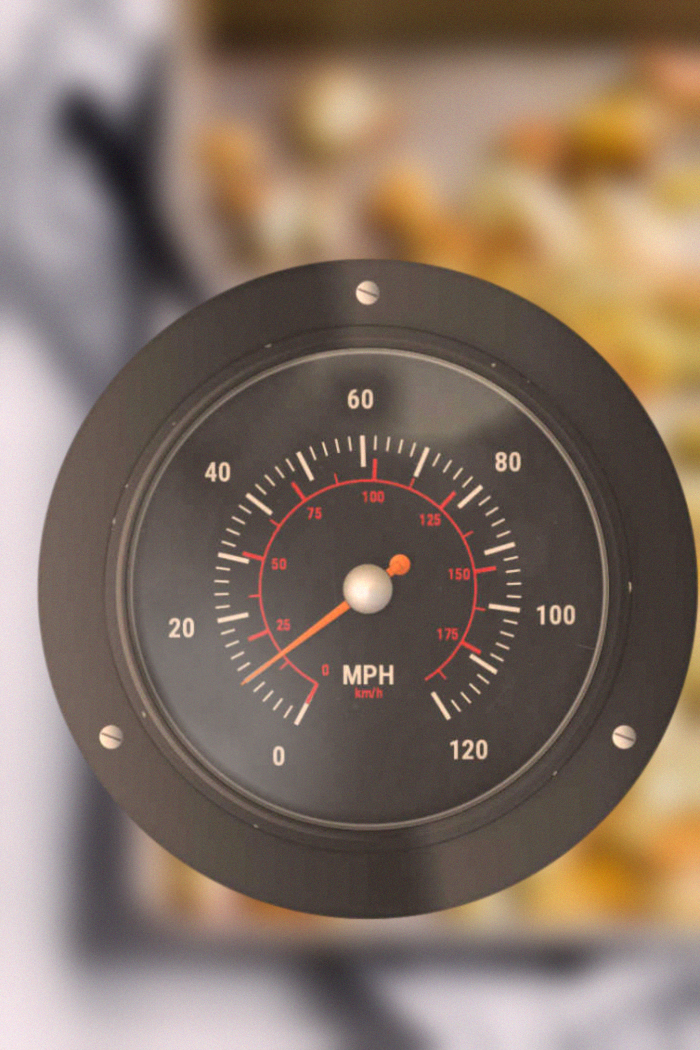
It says 10 mph
